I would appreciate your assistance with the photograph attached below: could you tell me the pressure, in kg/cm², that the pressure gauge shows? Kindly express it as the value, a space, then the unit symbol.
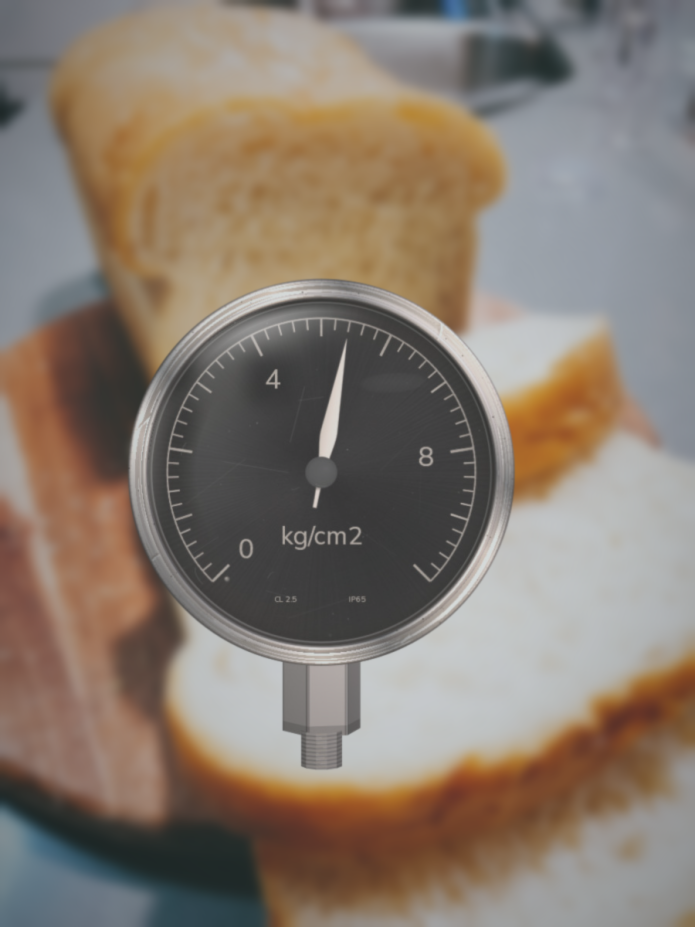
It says 5.4 kg/cm²
